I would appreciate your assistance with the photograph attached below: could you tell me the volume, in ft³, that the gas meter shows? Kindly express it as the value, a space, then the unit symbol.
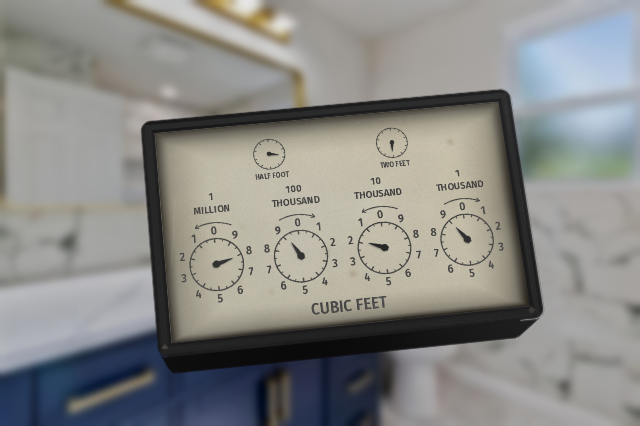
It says 791900 ft³
